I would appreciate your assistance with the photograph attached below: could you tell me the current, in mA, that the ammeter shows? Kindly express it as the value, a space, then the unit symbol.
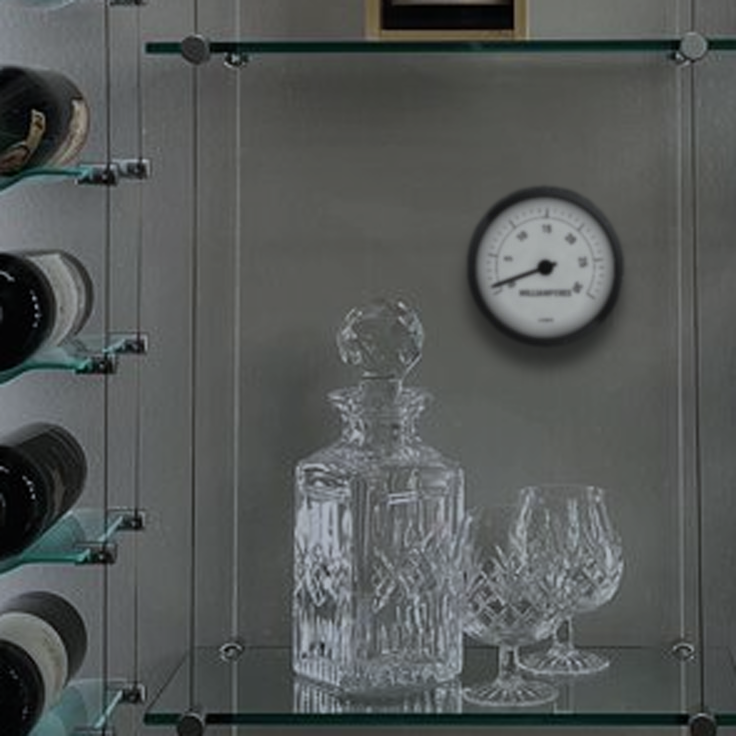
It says 1 mA
